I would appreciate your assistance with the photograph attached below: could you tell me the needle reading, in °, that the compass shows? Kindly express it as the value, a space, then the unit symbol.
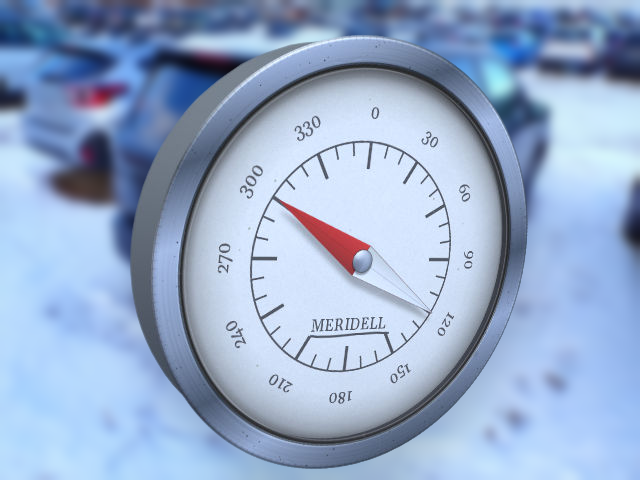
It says 300 °
